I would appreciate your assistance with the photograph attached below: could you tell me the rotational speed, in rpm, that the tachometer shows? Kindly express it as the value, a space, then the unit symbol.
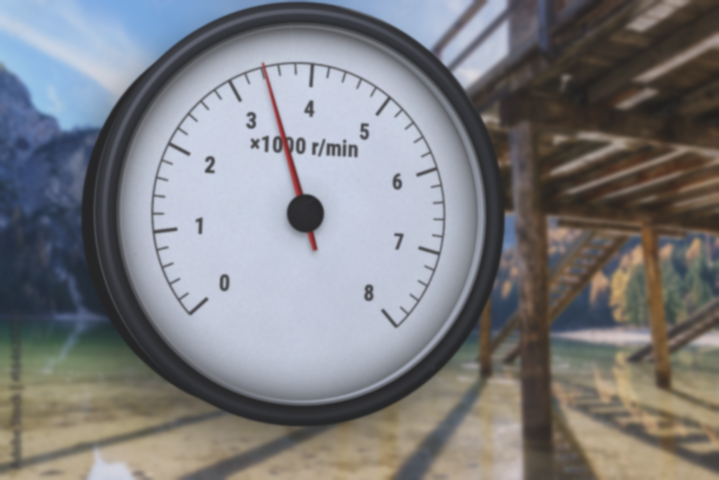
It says 3400 rpm
